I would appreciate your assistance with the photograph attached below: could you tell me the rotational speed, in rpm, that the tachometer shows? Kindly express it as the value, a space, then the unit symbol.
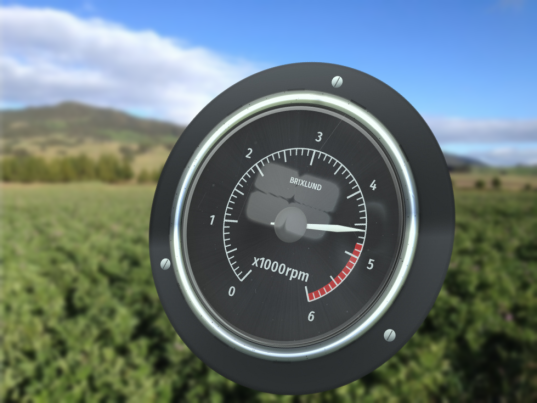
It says 4600 rpm
